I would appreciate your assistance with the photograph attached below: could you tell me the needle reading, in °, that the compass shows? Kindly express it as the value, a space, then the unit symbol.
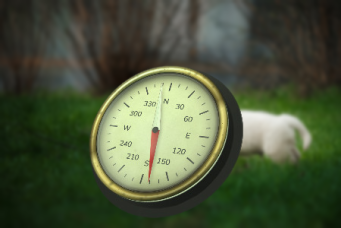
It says 170 °
